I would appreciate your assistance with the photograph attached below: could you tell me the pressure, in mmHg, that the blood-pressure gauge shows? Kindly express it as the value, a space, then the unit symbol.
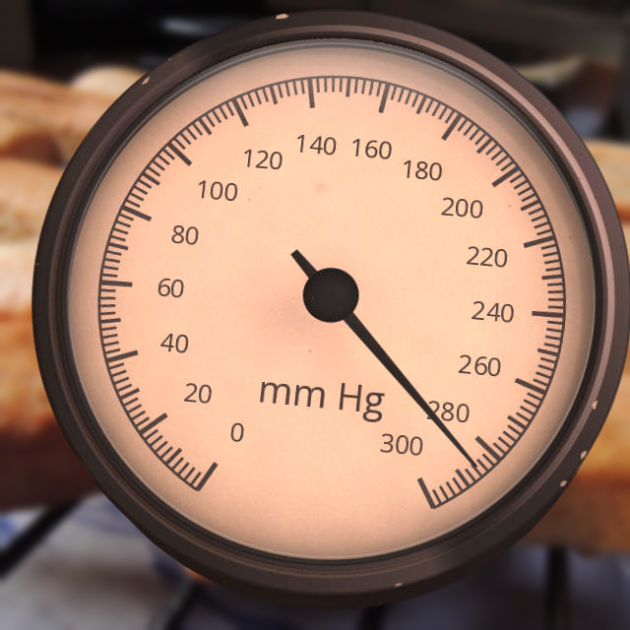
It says 286 mmHg
